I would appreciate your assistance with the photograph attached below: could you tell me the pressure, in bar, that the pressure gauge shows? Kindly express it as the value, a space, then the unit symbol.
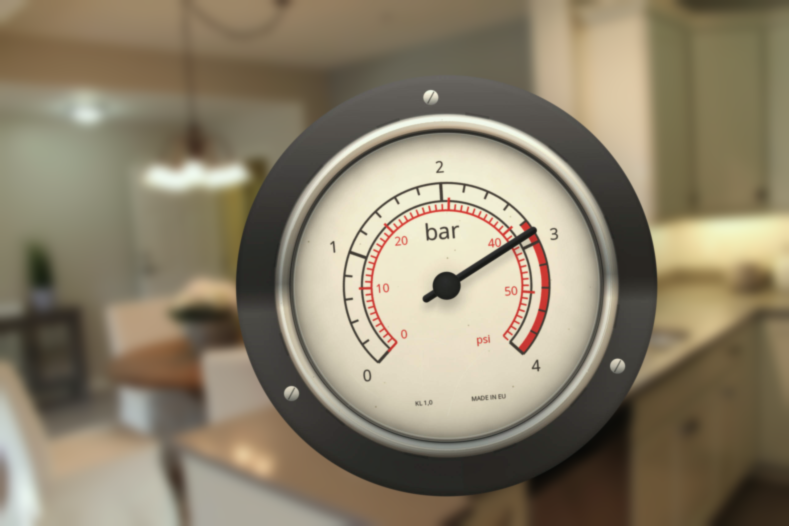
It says 2.9 bar
